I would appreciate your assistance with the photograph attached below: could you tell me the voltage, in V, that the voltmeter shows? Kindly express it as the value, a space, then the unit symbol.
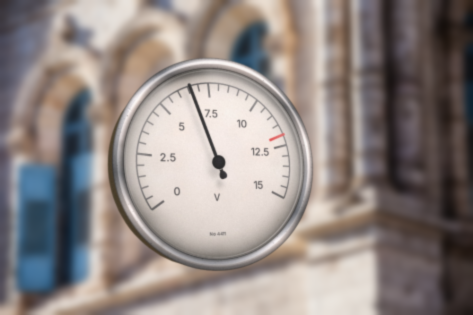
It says 6.5 V
